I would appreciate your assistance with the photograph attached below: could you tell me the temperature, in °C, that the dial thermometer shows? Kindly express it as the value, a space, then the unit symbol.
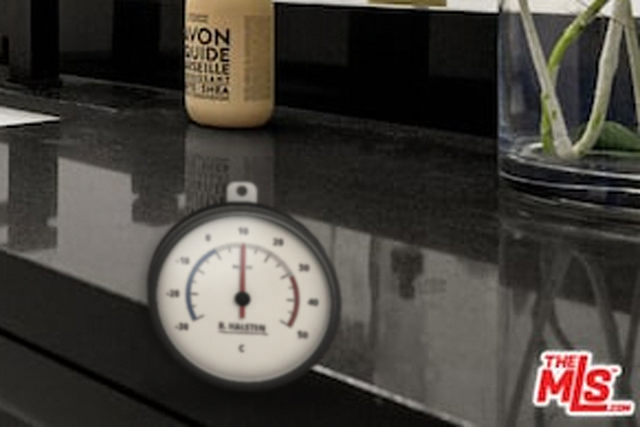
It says 10 °C
